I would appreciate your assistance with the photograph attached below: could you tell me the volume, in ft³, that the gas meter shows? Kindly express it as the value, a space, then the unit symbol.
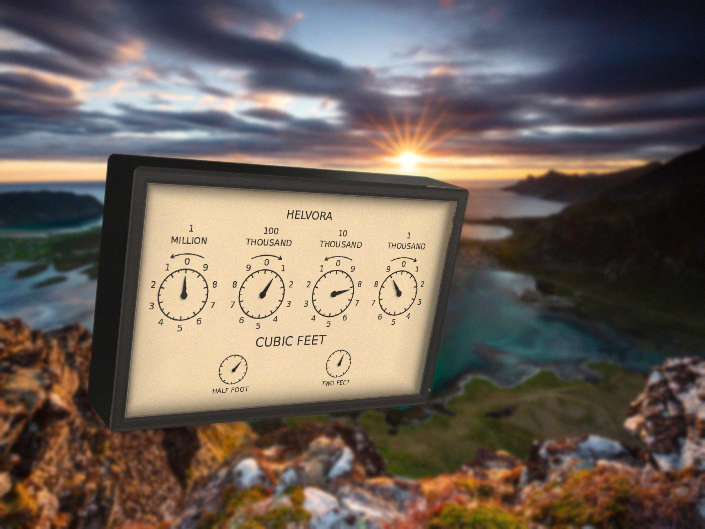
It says 7900 ft³
